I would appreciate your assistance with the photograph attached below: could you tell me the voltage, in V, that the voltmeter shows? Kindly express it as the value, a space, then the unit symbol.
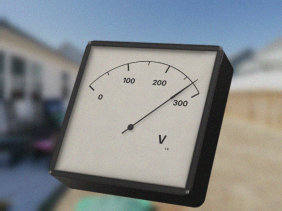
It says 275 V
